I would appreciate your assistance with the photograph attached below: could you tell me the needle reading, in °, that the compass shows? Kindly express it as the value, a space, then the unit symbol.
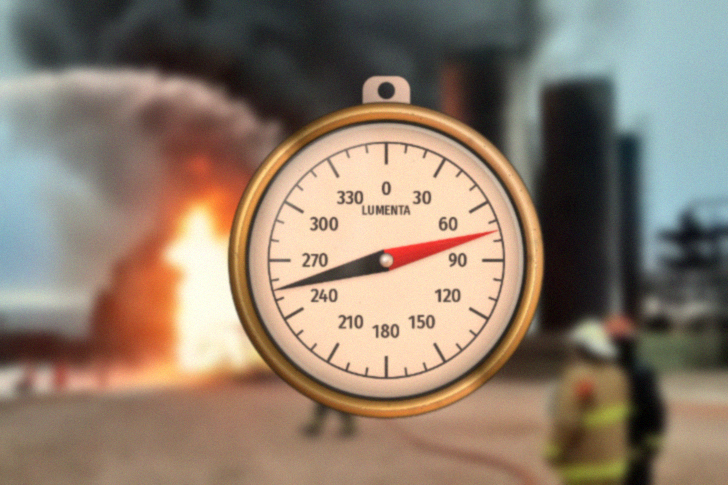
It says 75 °
